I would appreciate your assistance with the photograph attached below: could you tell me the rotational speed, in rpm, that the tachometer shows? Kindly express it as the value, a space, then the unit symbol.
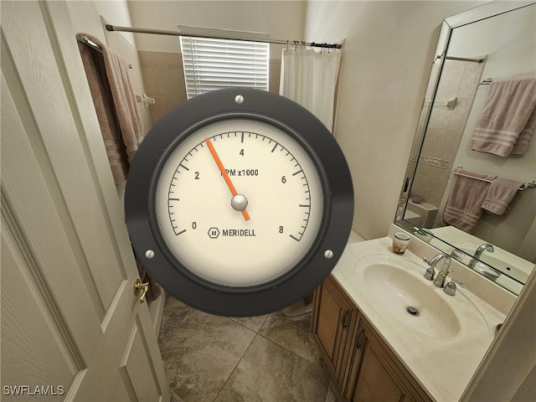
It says 3000 rpm
